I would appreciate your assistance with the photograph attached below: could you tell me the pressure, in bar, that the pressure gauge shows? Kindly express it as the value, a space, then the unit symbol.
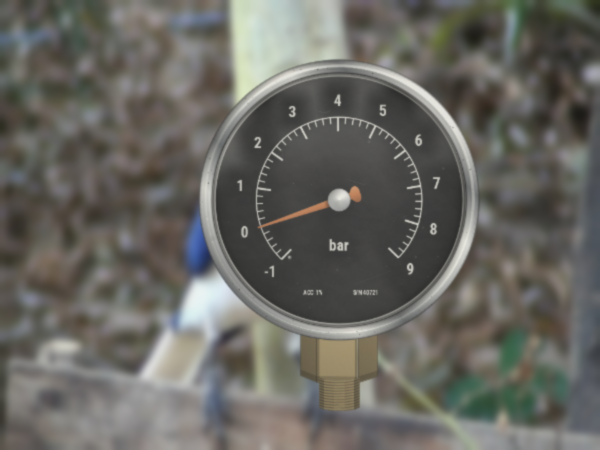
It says 0 bar
